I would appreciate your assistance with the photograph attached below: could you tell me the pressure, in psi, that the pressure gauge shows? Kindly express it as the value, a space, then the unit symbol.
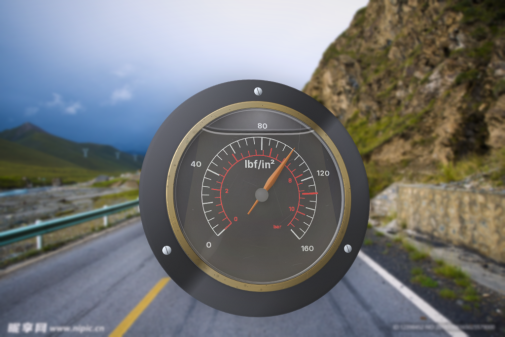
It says 100 psi
